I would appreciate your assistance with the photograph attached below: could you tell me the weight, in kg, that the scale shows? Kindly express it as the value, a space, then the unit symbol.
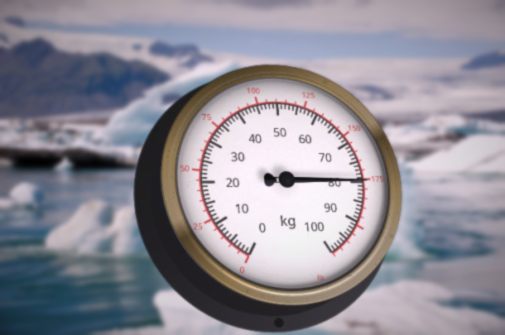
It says 80 kg
